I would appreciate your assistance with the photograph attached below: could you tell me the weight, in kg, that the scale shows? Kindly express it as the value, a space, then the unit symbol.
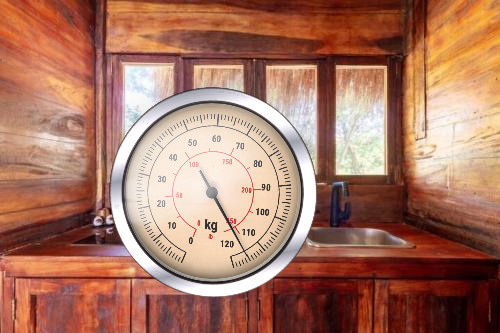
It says 115 kg
